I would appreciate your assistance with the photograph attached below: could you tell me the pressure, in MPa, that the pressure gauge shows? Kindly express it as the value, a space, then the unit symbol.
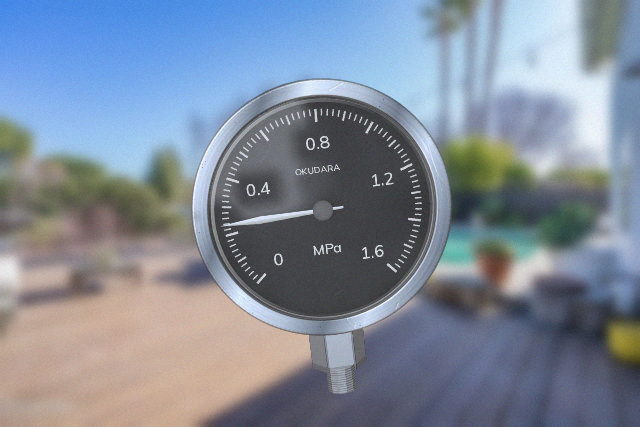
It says 0.24 MPa
